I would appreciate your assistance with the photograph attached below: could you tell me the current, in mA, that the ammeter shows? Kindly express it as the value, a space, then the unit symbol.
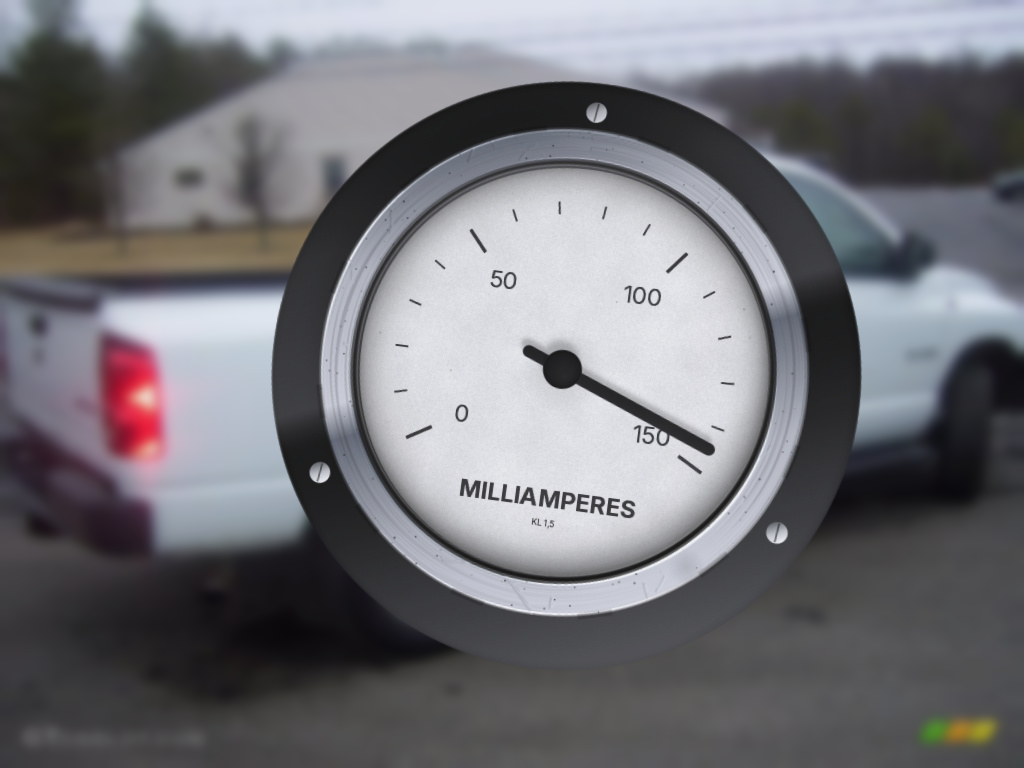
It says 145 mA
